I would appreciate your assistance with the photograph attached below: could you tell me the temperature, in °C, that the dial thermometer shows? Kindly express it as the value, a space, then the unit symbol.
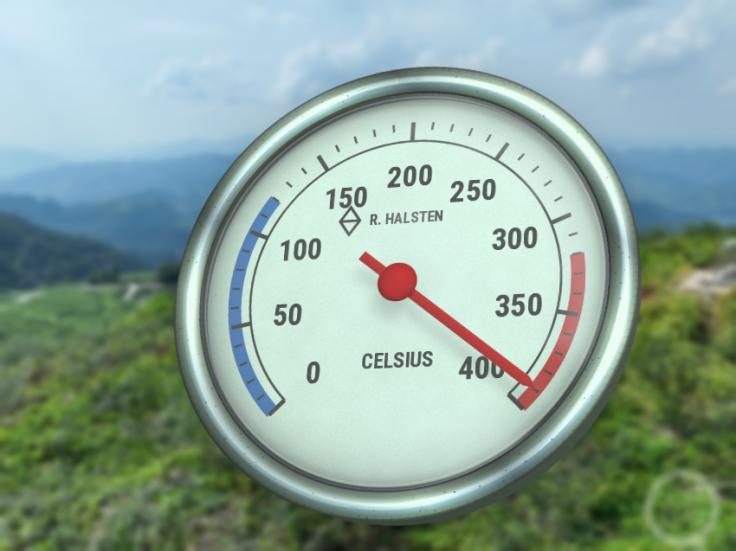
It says 390 °C
